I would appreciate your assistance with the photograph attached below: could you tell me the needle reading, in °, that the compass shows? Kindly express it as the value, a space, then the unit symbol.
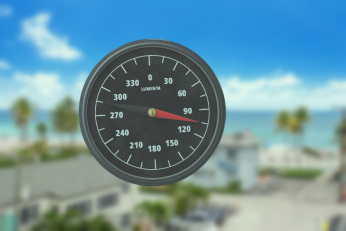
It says 105 °
